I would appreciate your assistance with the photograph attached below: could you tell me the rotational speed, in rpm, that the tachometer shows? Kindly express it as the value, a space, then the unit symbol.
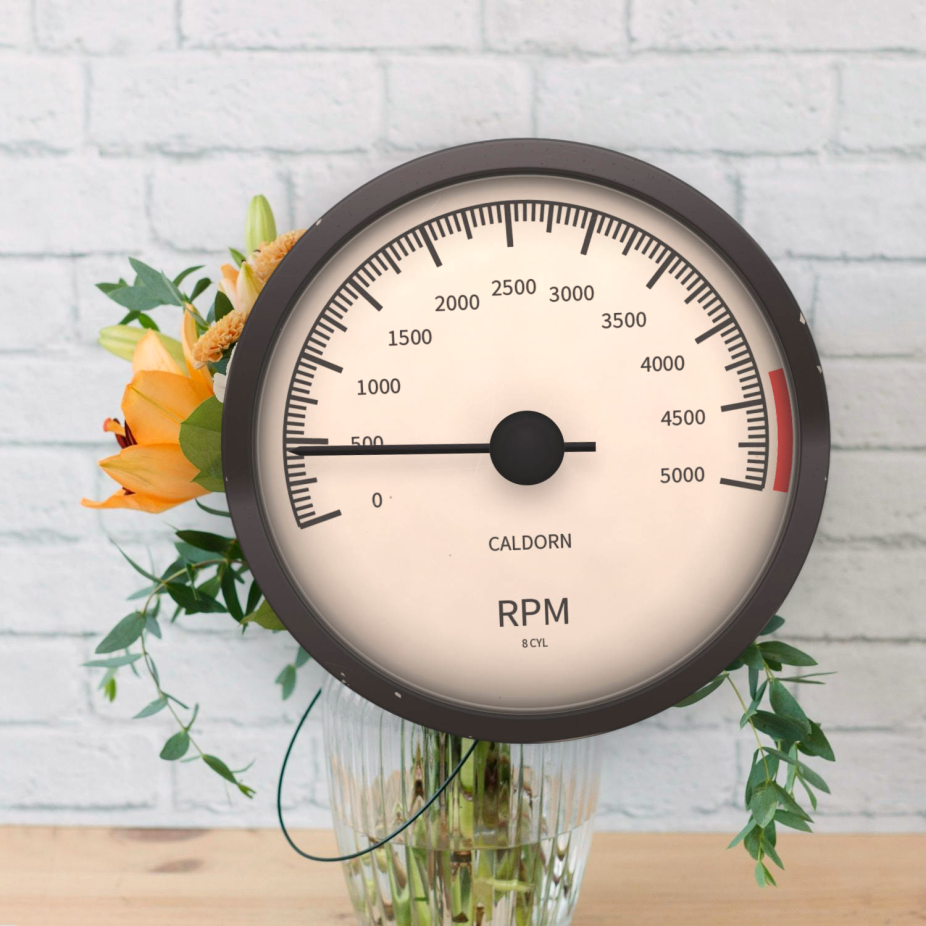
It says 450 rpm
